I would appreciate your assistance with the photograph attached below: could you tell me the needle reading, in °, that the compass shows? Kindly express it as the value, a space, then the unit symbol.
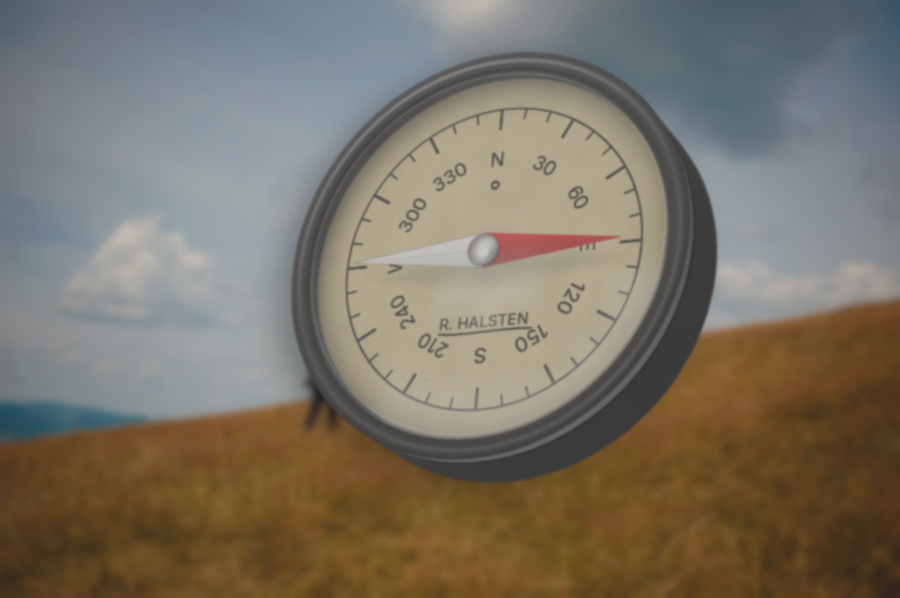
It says 90 °
